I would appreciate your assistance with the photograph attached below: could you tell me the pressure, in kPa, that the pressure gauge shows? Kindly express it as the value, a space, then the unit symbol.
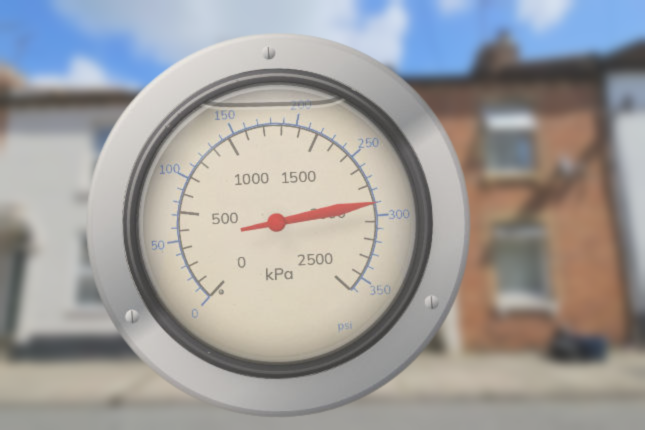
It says 2000 kPa
